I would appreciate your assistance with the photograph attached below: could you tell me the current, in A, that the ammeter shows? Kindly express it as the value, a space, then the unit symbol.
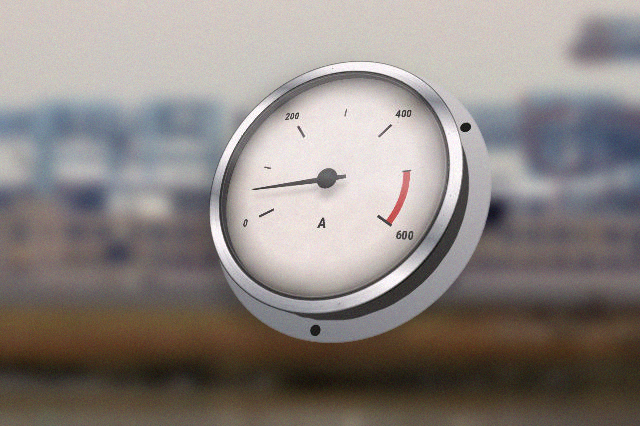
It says 50 A
